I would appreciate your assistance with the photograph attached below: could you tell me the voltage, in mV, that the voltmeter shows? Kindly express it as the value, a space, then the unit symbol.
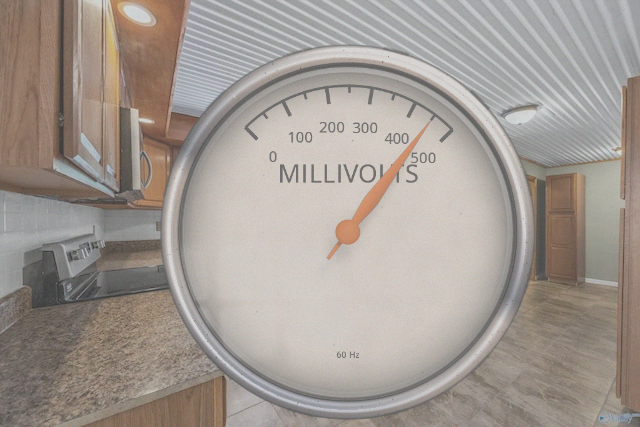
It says 450 mV
